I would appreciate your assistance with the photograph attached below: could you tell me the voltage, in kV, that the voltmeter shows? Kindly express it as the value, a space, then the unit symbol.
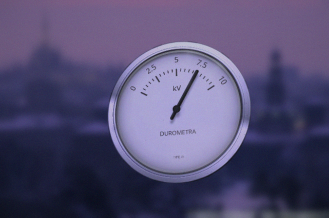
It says 7.5 kV
